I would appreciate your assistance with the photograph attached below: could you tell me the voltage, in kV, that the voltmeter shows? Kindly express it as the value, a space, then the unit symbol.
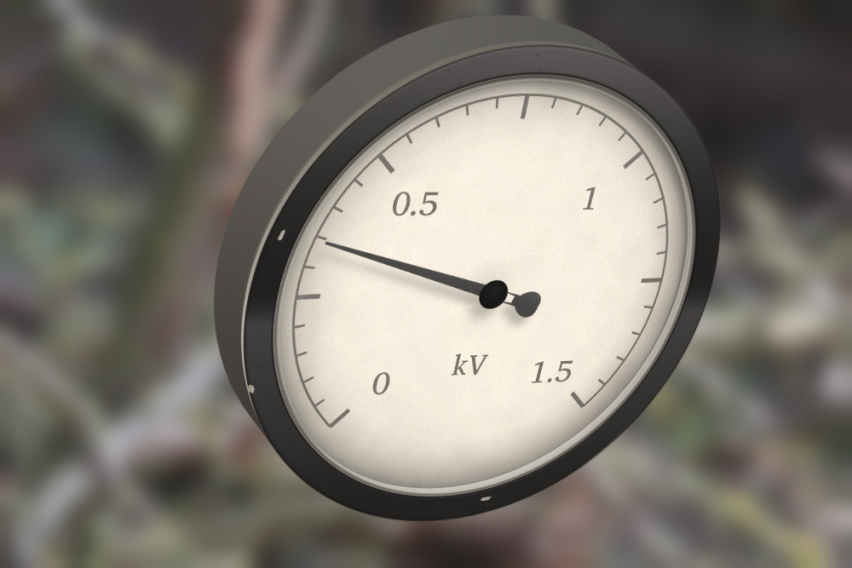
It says 0.35 kV
